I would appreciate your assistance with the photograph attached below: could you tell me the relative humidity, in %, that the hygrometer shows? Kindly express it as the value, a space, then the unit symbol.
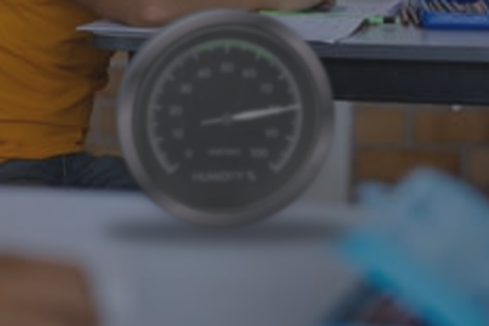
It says 80 %
